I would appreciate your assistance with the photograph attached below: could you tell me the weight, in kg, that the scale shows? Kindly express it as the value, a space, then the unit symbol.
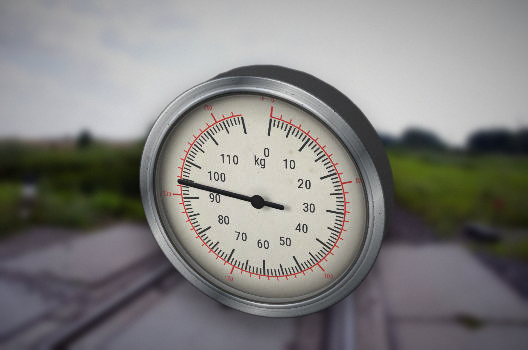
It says 95 kg
